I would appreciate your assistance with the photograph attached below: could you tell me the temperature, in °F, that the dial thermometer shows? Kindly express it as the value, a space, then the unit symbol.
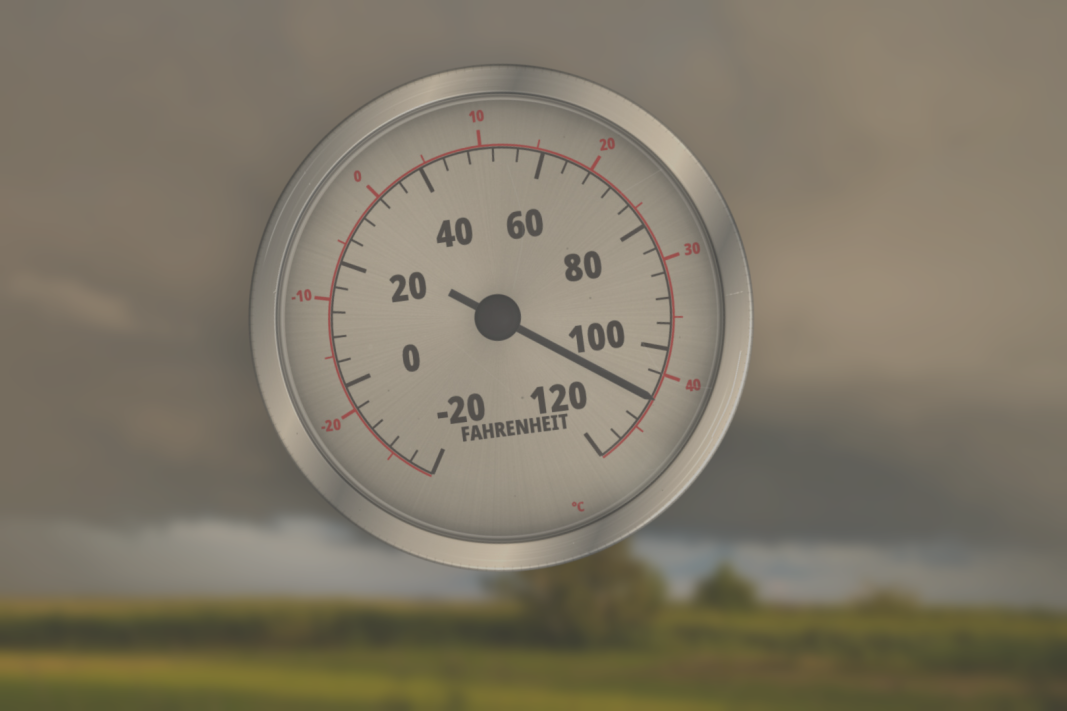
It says 108 °F
